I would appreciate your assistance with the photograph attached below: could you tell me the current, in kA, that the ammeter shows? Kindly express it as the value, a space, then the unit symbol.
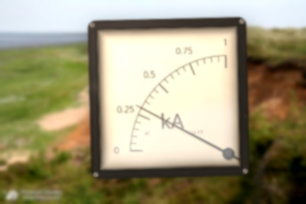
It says 0.3 kA
